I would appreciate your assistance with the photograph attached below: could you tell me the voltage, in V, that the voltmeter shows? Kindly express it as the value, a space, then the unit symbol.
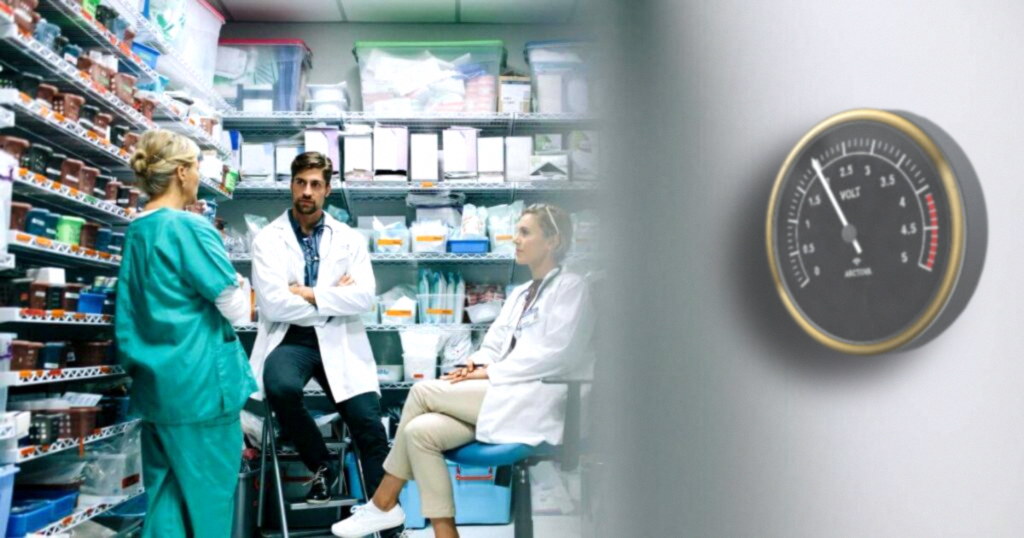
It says 2 V
